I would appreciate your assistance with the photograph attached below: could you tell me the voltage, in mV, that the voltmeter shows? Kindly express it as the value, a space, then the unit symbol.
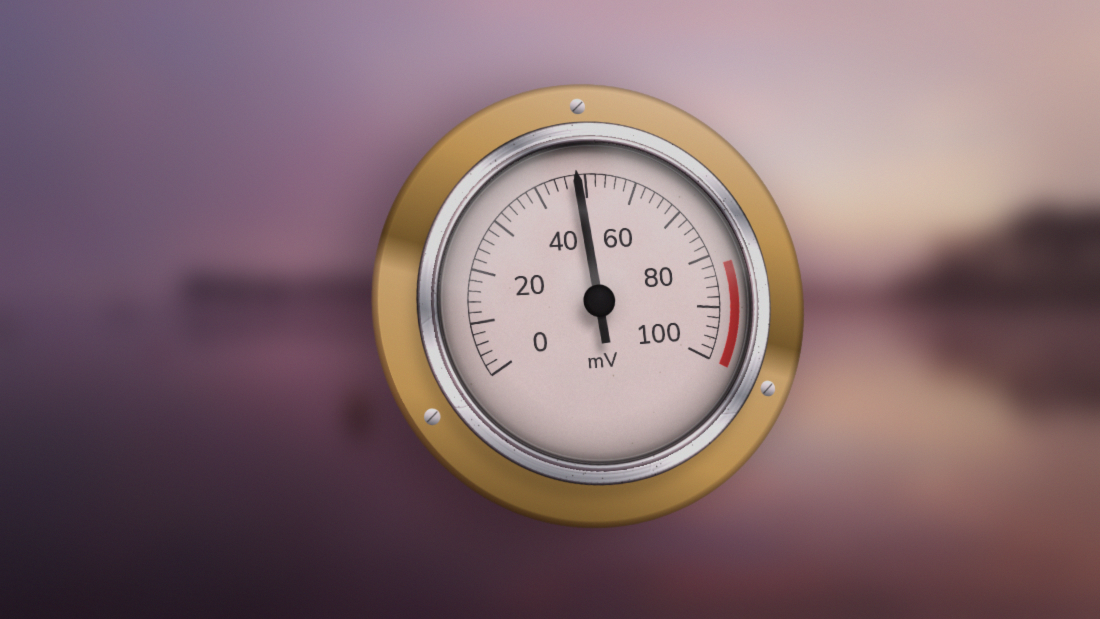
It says 48 mV
